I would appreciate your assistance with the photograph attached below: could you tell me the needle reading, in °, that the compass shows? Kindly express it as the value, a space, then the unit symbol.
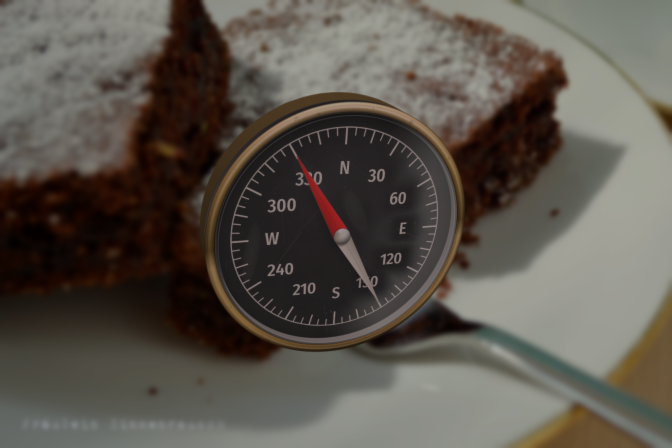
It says 330 °
